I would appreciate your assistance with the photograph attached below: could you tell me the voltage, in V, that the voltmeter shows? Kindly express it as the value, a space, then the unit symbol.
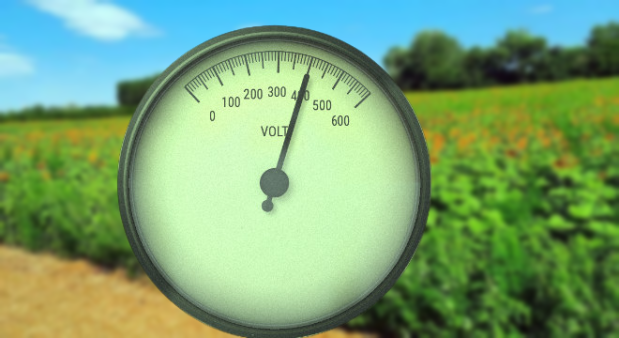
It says 400 V
